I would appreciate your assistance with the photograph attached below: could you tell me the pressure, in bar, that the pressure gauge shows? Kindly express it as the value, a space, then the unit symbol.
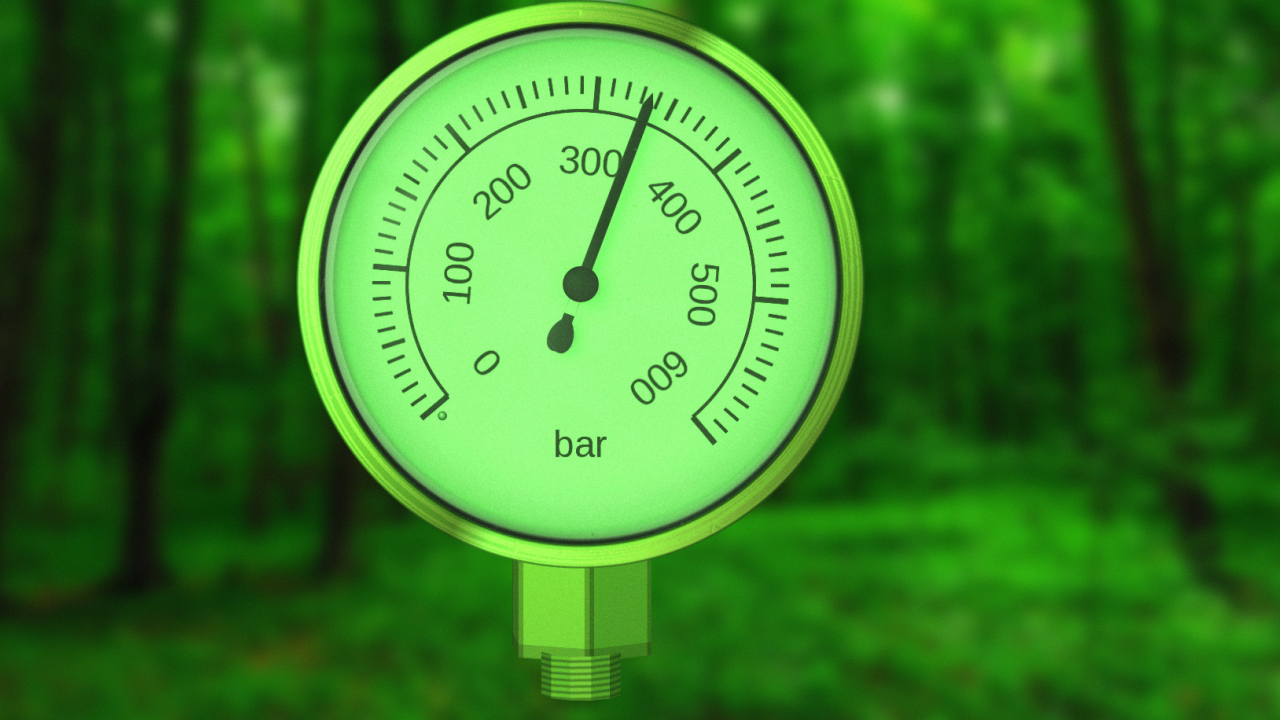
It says 335 bar
